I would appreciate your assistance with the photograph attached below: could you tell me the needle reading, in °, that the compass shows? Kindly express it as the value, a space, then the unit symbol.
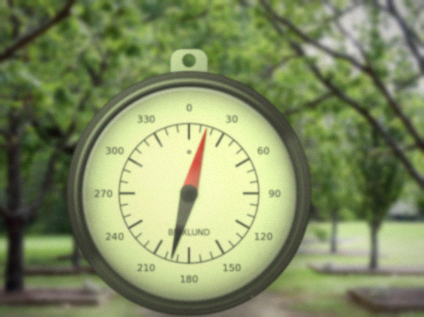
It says 15 °
